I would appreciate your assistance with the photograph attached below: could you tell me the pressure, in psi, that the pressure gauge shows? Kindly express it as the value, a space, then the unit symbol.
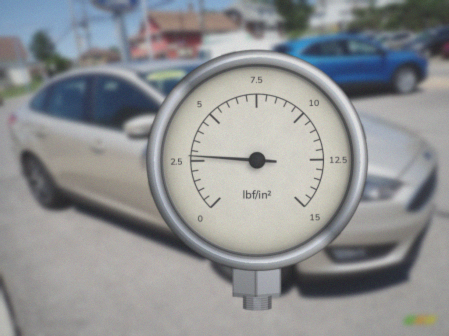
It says 2.75 psi
